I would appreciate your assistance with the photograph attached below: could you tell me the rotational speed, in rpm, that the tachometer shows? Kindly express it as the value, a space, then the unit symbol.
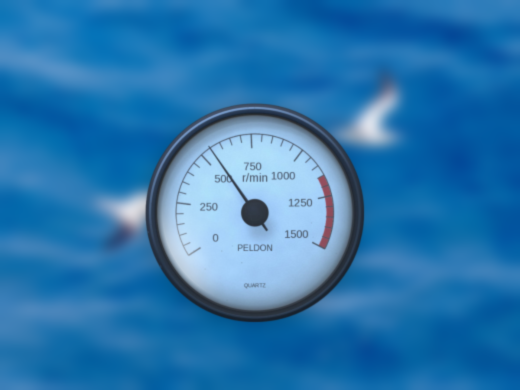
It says 550 rpm
